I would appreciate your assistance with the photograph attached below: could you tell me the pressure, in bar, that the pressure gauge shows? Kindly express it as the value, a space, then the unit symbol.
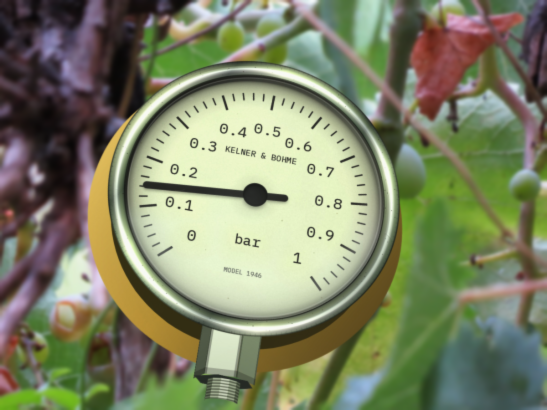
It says 0.14 bar
